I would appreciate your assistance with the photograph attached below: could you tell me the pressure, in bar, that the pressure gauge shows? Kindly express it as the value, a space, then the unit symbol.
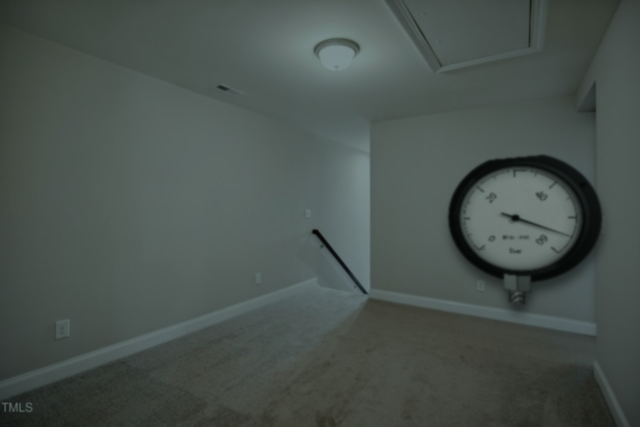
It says 55 bar
